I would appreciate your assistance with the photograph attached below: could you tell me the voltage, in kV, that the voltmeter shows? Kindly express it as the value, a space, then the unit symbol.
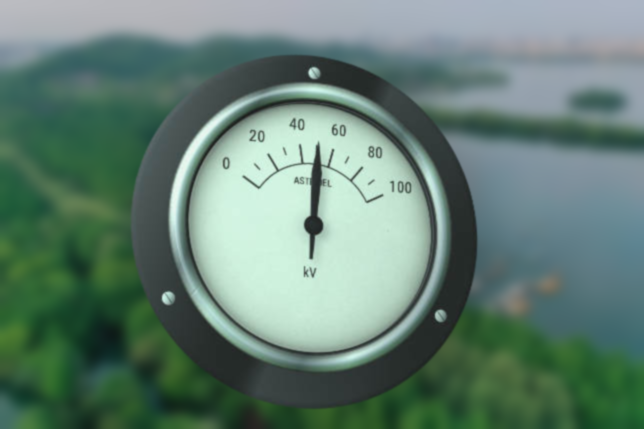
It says 50 kV
